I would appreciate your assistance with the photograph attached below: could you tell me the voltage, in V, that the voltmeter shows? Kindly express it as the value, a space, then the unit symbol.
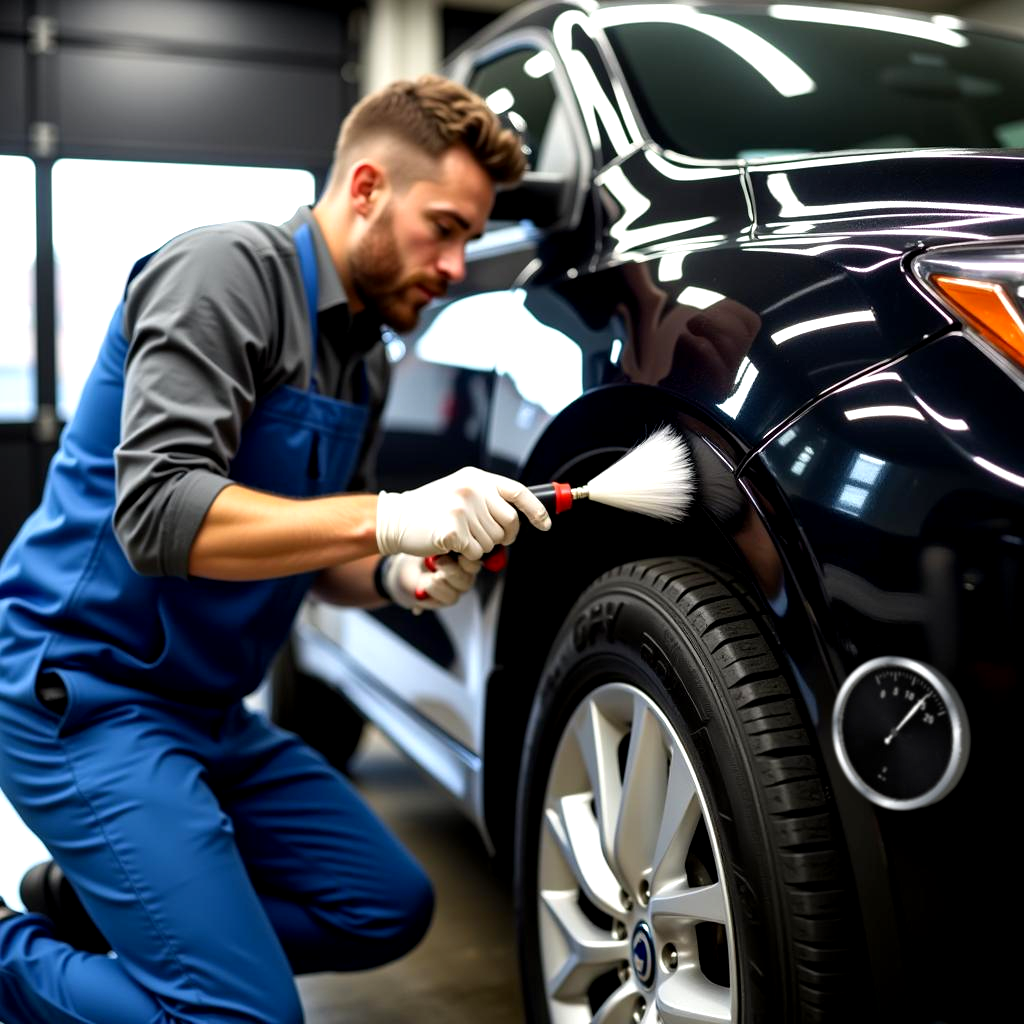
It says 15 V
